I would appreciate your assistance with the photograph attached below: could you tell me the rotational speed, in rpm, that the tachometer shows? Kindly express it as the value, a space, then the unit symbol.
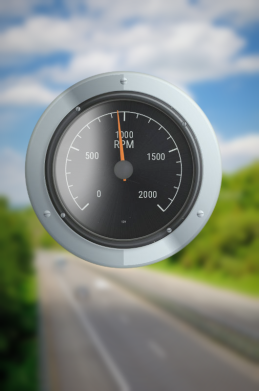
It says 950 rpm
